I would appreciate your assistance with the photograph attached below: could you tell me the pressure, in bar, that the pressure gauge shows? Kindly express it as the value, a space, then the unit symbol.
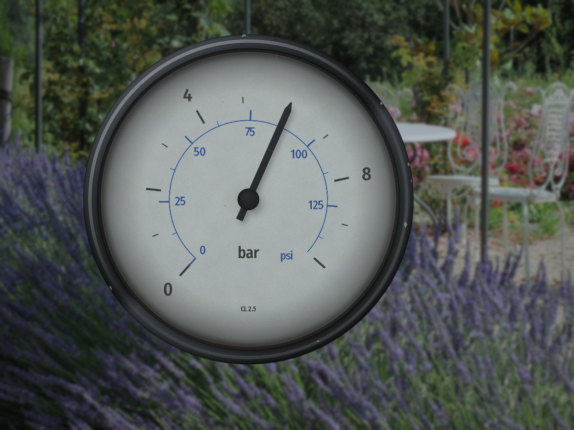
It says 6 bar
